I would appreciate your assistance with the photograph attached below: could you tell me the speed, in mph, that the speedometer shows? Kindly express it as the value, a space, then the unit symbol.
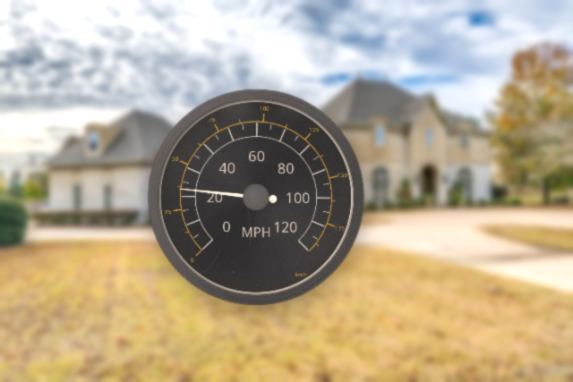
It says 22.5 mph
